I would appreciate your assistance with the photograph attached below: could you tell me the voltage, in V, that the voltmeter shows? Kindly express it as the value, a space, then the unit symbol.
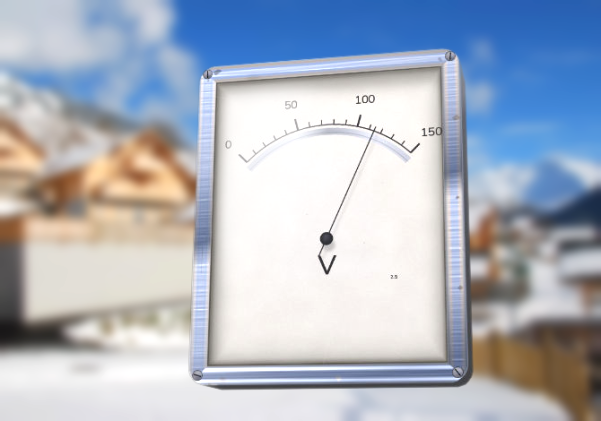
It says 115 V
